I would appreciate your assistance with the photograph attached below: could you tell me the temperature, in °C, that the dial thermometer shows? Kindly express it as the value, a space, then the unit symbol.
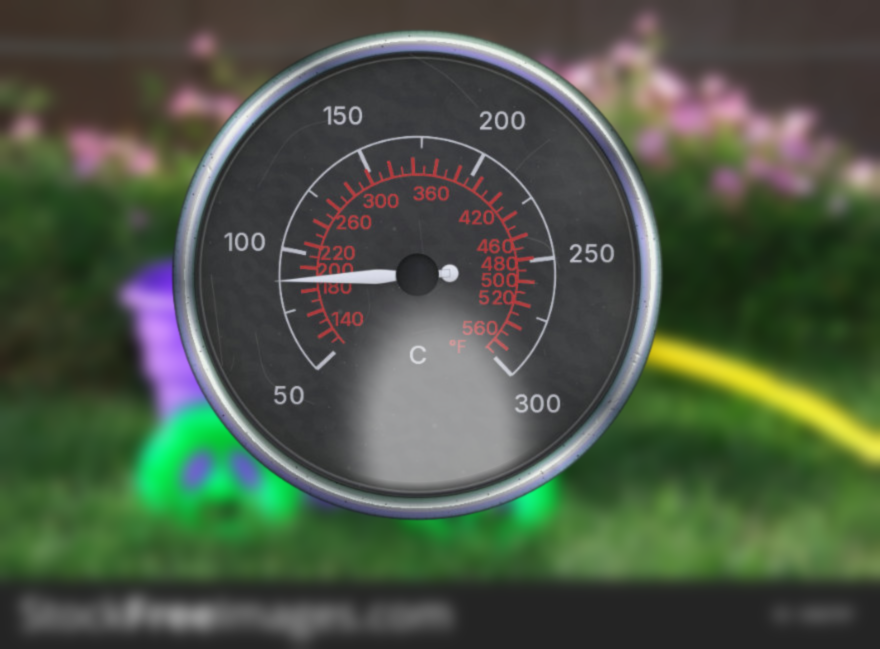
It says 87.5 °C
